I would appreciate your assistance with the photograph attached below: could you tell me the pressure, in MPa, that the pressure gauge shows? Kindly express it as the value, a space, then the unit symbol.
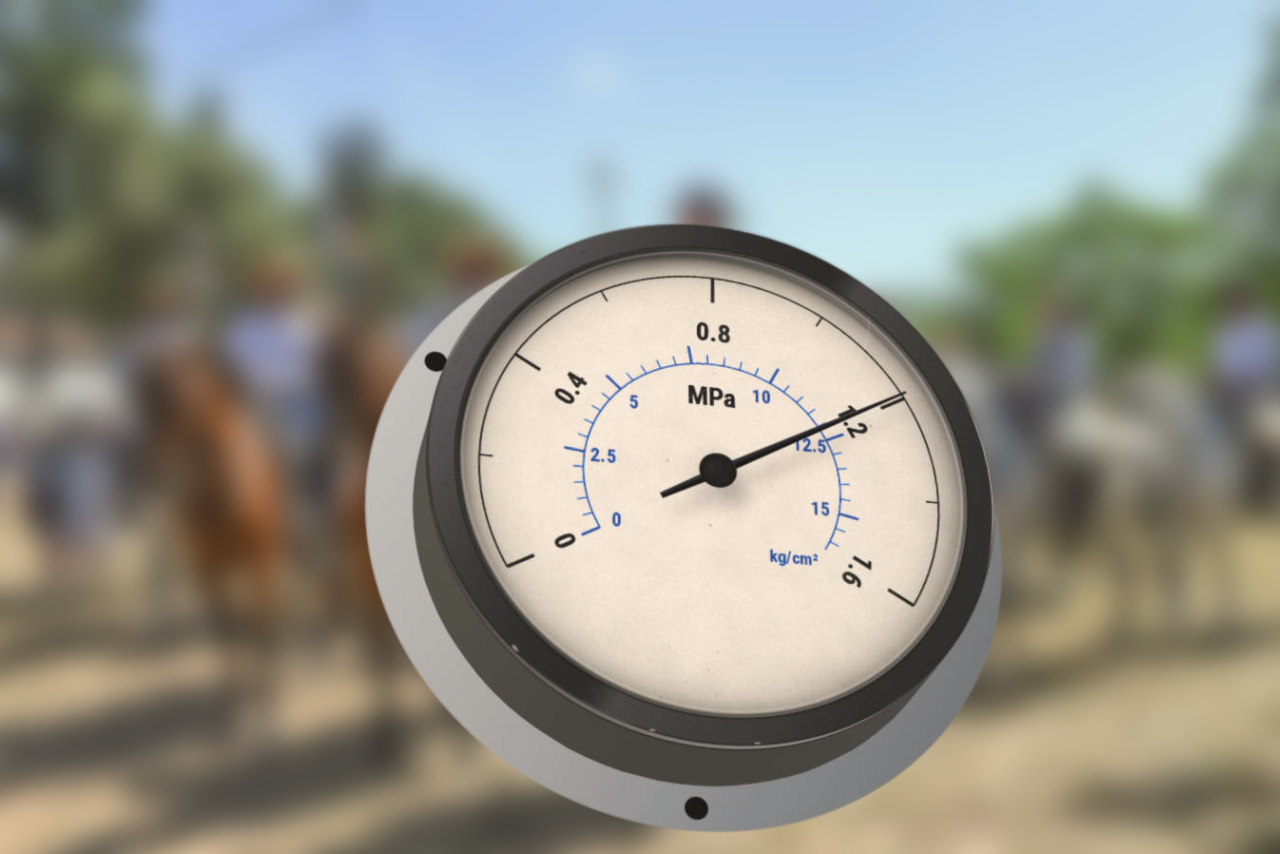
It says 1.2 MPa
